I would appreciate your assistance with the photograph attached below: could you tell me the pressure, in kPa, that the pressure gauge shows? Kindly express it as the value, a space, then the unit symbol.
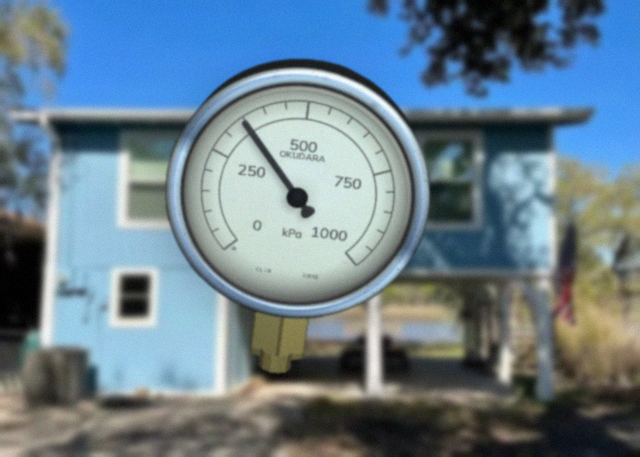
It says 350 kPa
